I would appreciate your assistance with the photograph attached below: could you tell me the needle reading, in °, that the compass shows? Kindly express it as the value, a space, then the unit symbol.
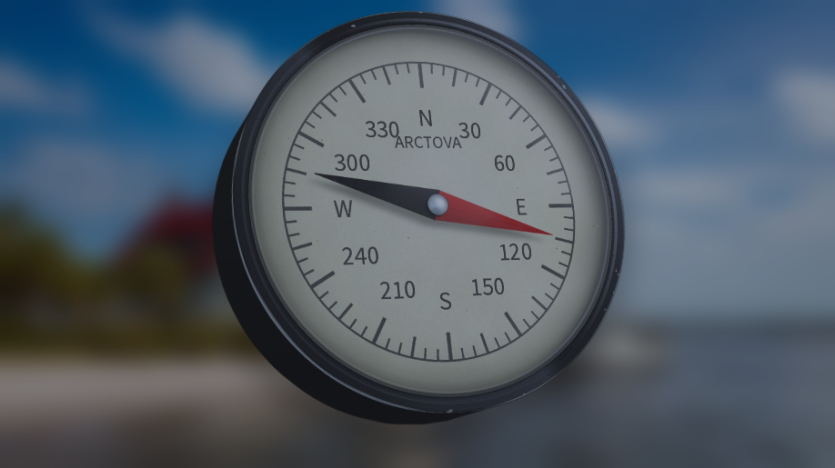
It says 105 °
